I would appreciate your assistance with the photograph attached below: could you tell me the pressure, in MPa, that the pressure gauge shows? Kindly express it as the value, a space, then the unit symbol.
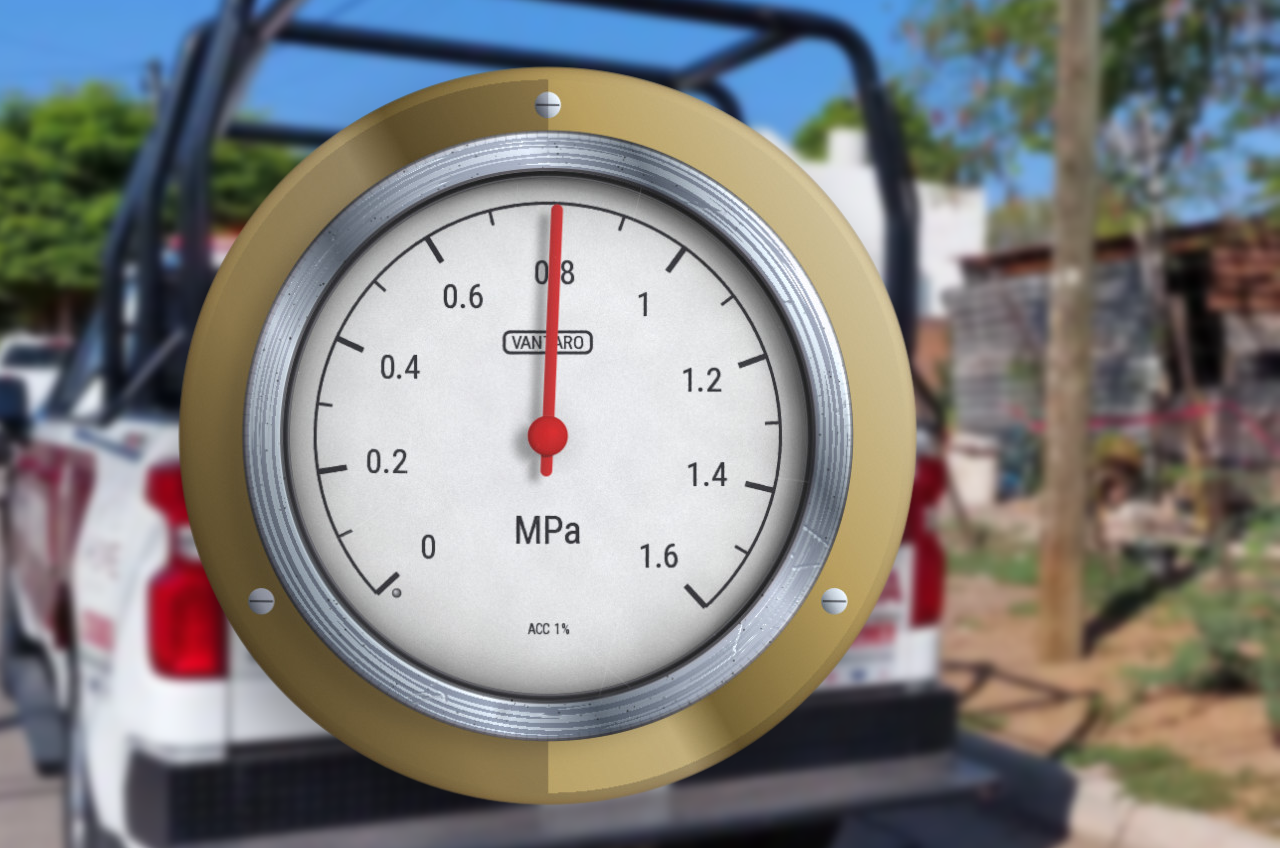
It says 0.8 MPa
